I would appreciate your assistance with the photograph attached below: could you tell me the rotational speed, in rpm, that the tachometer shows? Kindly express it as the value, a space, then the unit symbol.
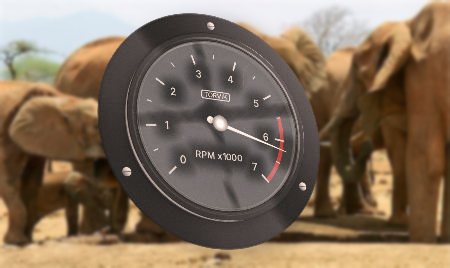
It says 6250 rpm
